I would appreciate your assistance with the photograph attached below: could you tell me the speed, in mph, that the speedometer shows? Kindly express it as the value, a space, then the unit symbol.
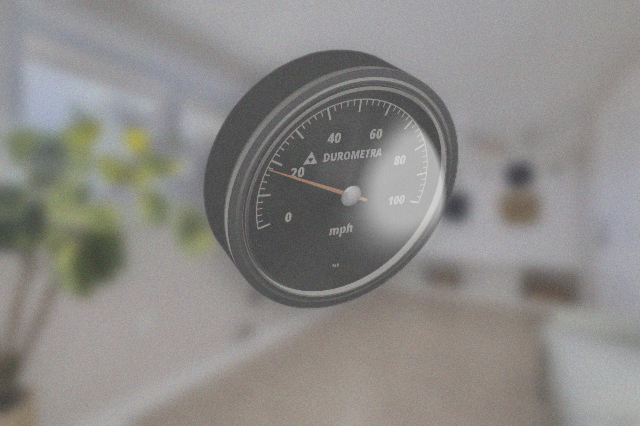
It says 18 mph
